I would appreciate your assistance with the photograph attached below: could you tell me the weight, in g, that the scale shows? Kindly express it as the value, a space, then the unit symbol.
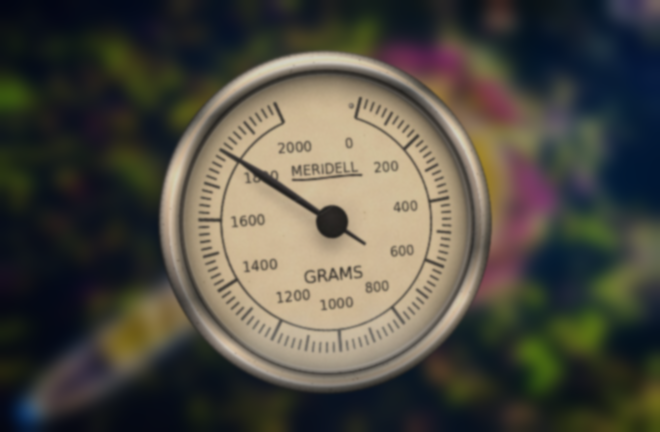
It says 1800 g
